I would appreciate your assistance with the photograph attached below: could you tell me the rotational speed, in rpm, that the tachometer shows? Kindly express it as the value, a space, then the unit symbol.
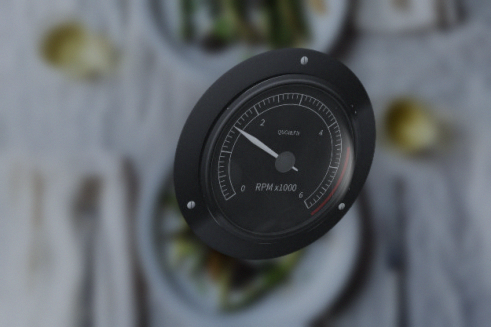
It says 1500 rpm
